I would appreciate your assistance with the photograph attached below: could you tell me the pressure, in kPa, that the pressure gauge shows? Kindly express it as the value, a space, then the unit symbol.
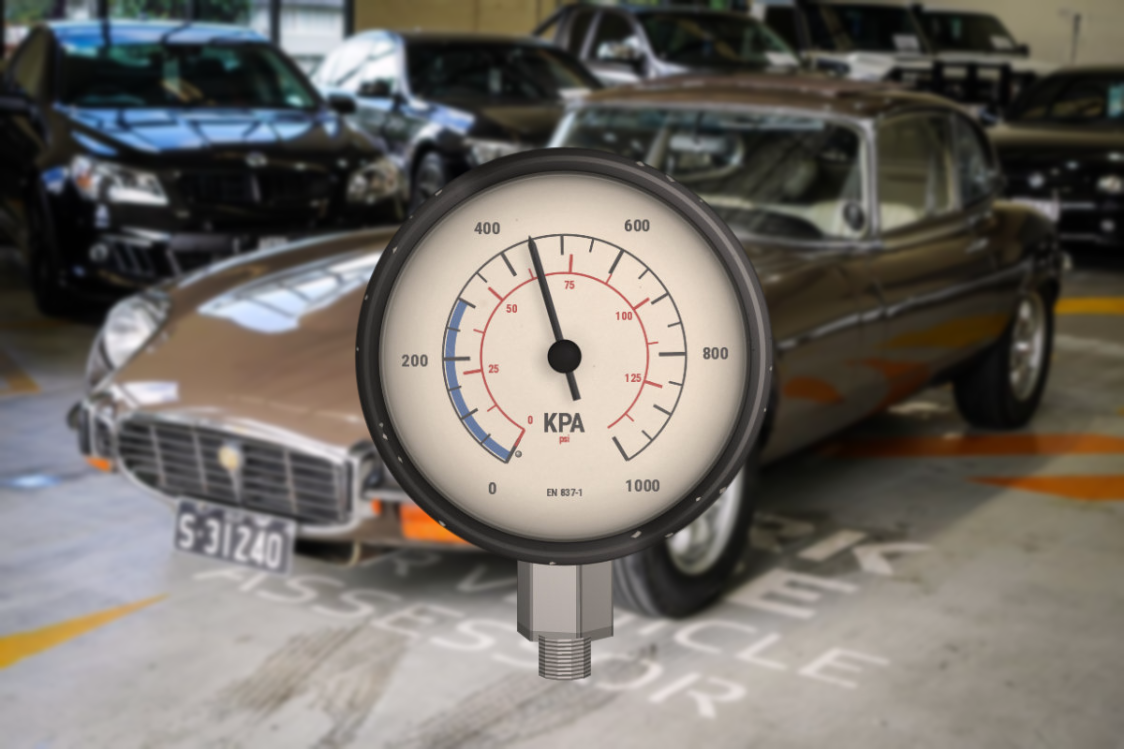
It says 450 kPa
